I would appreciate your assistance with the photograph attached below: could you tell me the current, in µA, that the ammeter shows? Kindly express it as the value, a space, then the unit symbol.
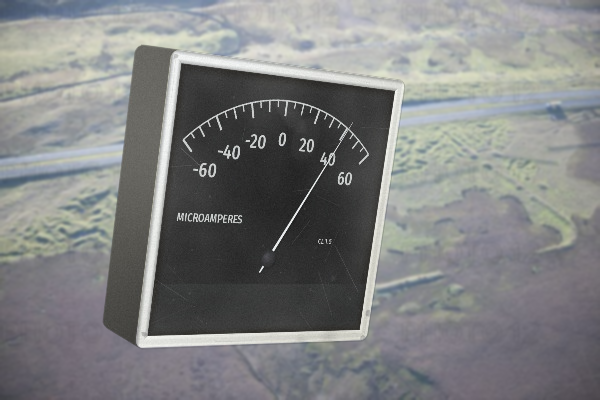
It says 40 µA
